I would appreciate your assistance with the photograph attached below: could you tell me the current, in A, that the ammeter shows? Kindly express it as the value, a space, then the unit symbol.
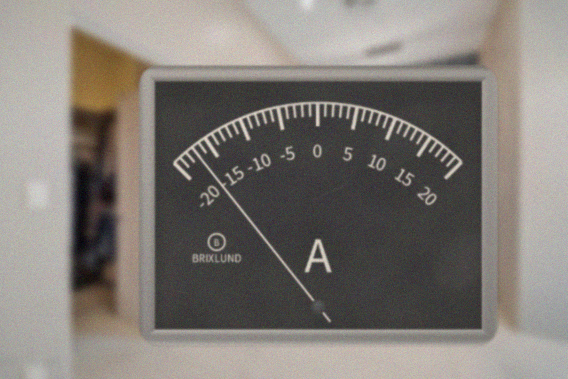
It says -17 A
